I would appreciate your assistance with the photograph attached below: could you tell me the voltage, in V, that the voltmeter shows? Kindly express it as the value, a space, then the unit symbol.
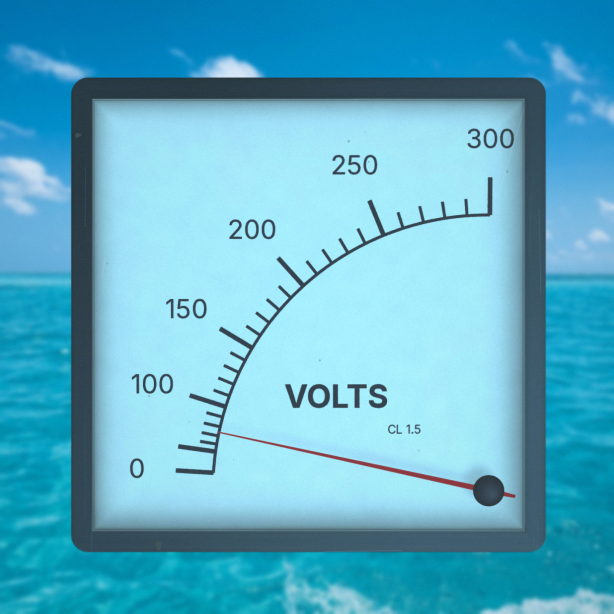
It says 75 V
